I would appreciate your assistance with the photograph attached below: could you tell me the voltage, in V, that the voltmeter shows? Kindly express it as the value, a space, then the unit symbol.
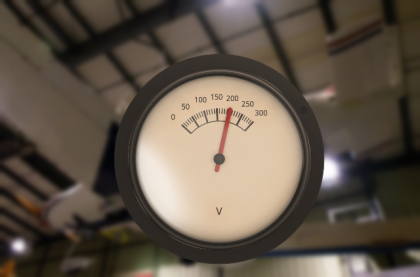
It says 200 V
